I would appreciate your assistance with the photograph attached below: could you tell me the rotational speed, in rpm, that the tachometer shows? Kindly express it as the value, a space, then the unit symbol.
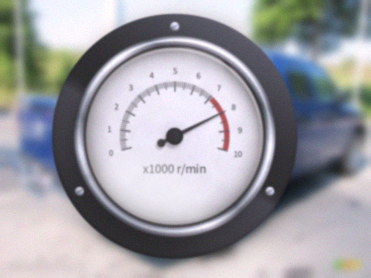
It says 8000 rpm
